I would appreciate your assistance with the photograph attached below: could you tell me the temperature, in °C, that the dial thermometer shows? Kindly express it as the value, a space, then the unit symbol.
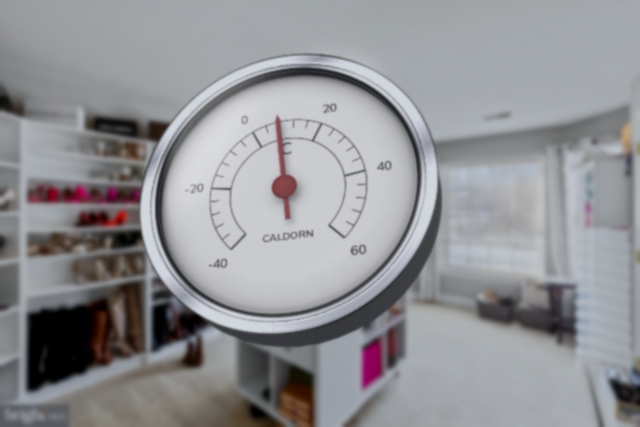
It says 8 °C
